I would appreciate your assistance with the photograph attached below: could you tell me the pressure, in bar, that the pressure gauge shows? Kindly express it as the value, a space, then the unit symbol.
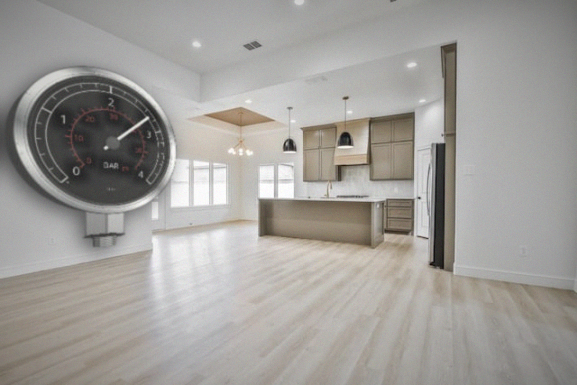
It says 2.7 bar
